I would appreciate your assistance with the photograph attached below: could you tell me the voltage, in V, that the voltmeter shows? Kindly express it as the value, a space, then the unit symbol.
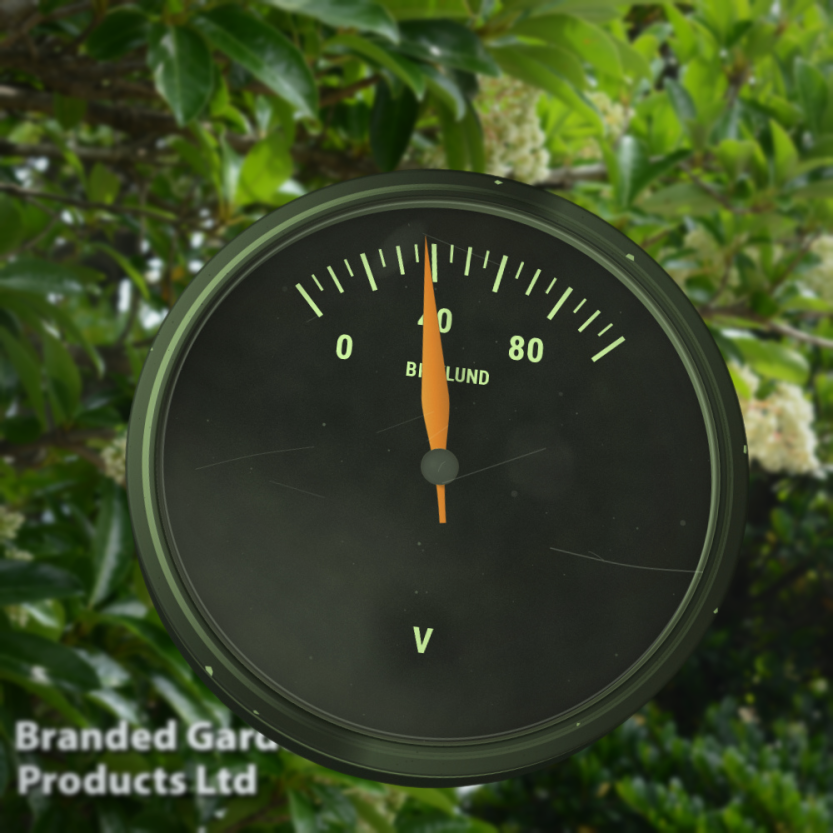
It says 37.5 V
